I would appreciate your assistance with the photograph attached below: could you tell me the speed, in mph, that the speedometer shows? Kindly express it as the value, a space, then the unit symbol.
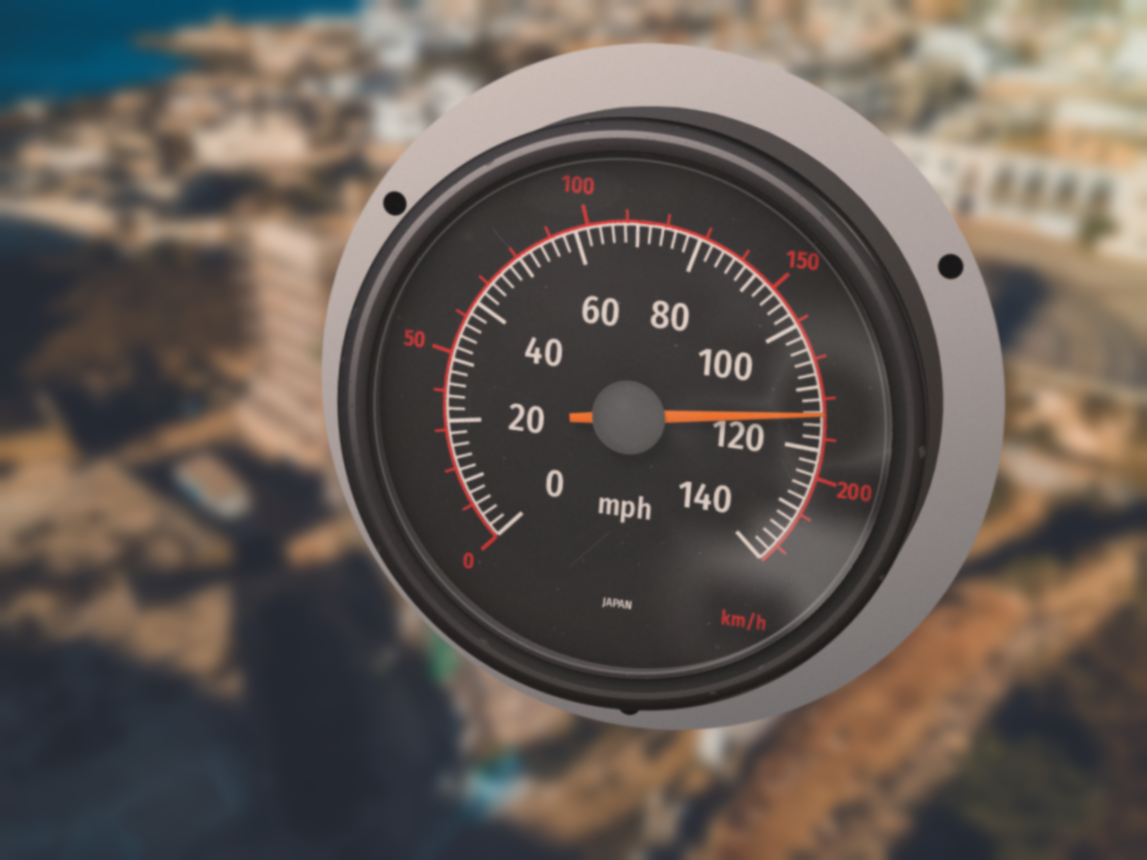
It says 114 mph
